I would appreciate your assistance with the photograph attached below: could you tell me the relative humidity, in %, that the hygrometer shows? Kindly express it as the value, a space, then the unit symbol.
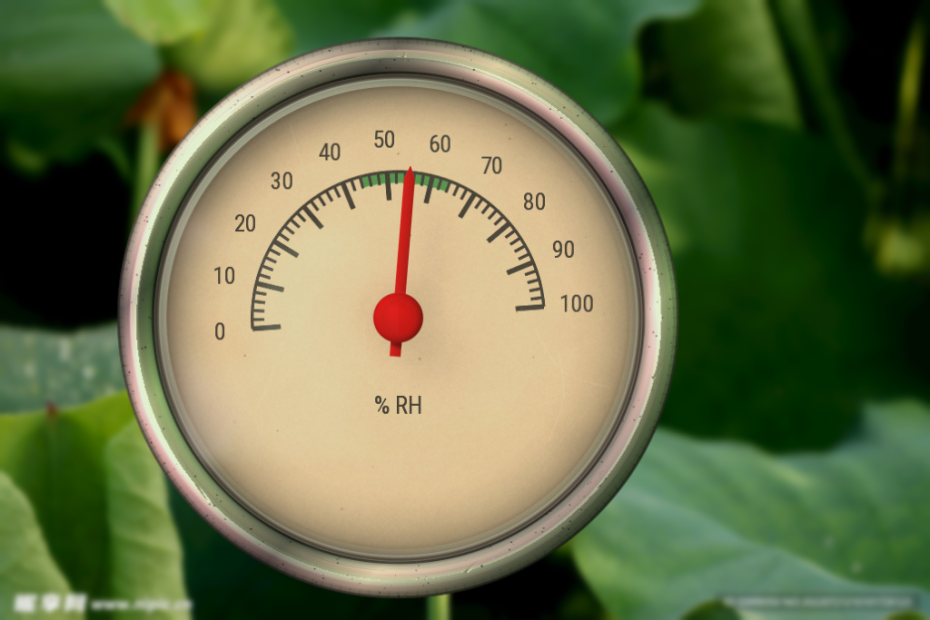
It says 55 %
